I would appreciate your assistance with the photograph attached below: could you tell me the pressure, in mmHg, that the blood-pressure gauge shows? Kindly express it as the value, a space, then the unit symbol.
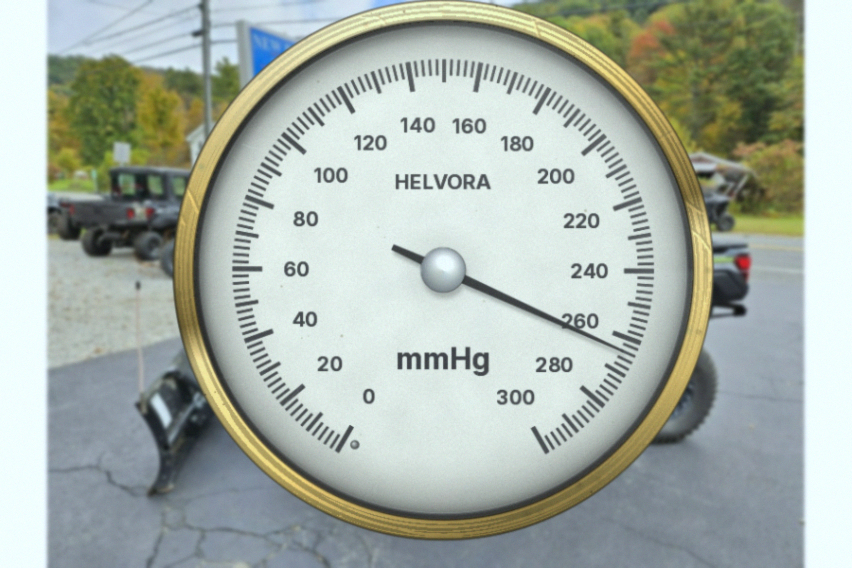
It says 264 mmHg
